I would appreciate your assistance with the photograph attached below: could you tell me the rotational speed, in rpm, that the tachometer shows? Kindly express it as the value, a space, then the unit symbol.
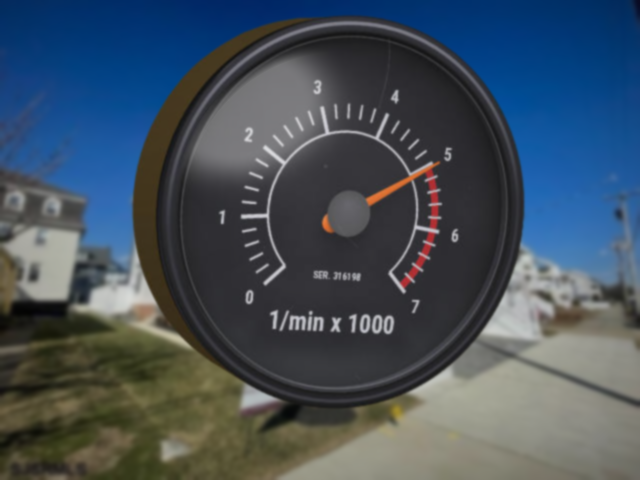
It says 5000 rpm
